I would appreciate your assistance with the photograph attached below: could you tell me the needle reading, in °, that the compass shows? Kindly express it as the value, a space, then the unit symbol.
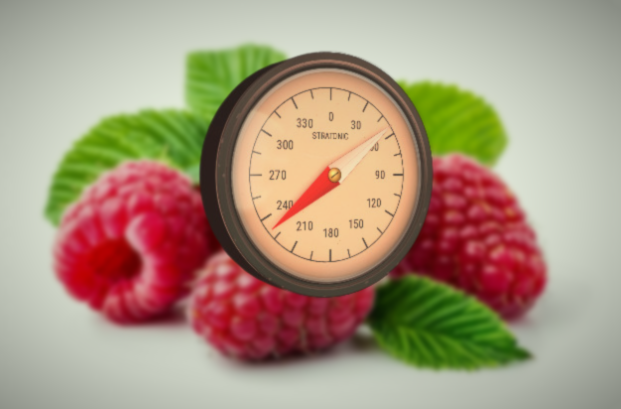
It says 232.5 °
